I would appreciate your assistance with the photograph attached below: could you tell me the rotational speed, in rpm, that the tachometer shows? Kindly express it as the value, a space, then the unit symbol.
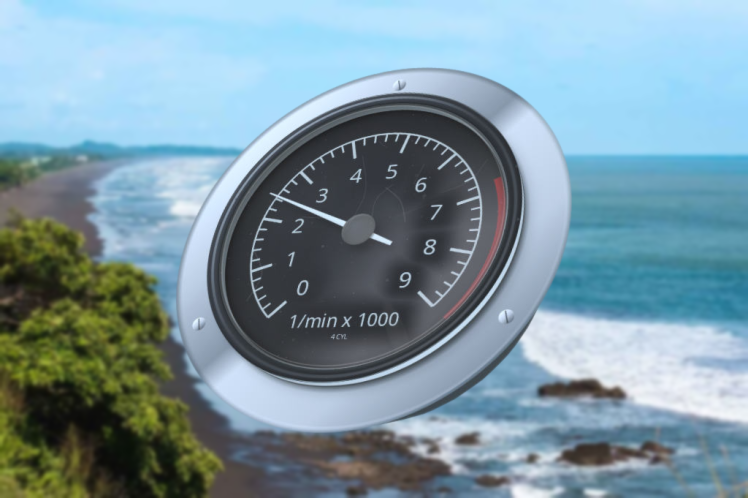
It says 2400 rpm
